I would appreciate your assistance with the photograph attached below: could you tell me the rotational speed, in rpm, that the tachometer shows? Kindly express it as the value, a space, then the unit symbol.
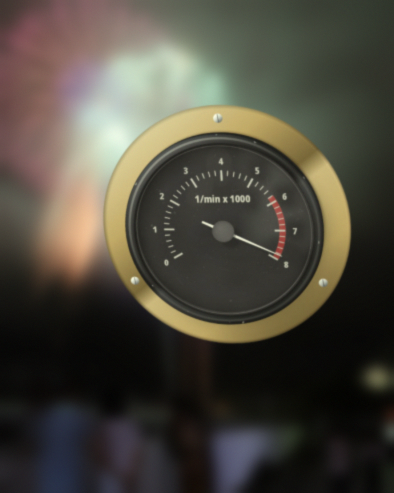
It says 7800 rpm
